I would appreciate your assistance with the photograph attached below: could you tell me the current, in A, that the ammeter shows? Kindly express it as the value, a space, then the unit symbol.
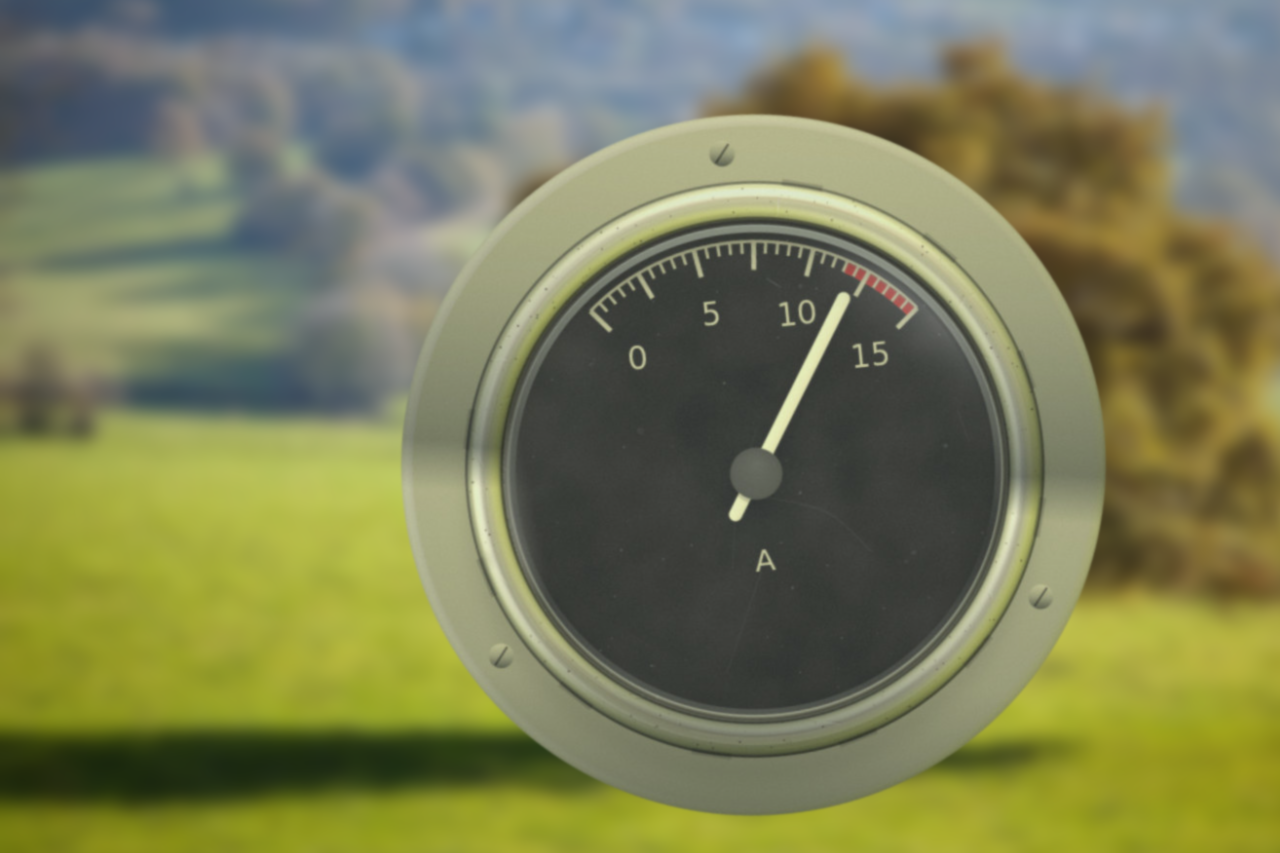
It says 12 A
